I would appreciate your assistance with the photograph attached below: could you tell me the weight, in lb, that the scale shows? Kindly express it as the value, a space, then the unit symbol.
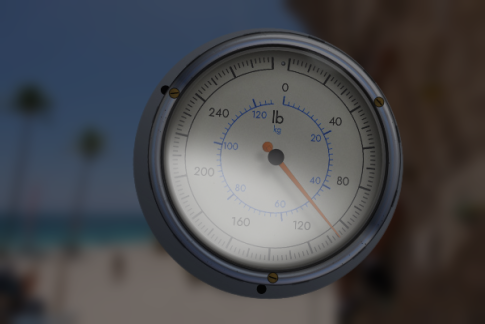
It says 106 lb
